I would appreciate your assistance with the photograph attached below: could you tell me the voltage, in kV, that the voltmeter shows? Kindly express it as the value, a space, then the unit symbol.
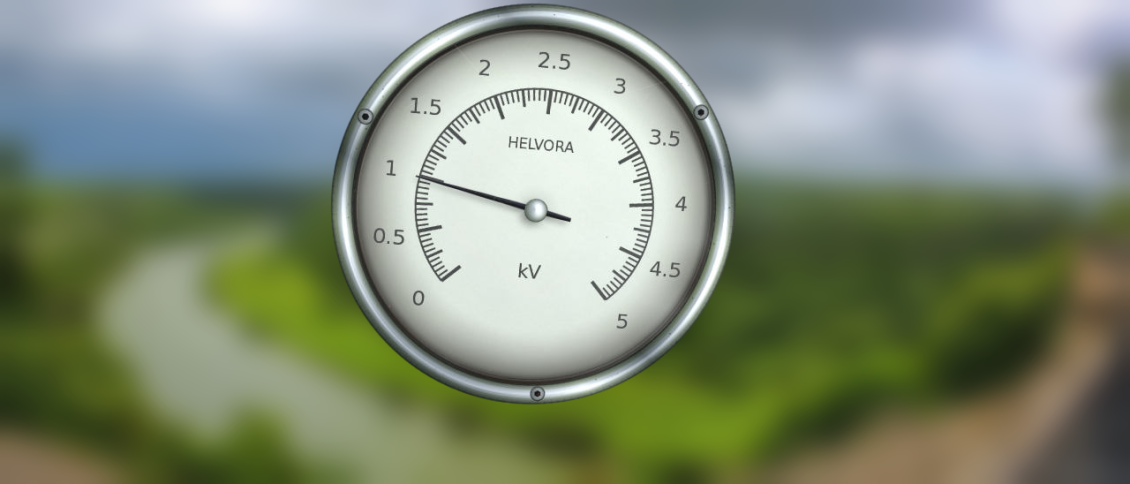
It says 1 kV
